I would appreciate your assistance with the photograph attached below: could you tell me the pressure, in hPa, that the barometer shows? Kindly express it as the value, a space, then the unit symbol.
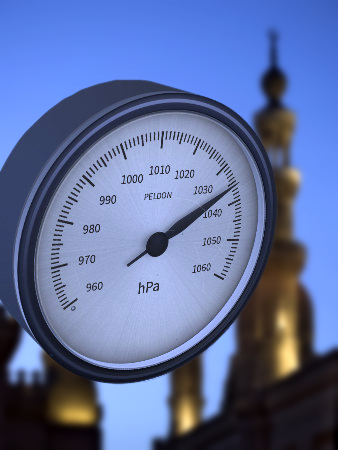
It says 1035 hPa
